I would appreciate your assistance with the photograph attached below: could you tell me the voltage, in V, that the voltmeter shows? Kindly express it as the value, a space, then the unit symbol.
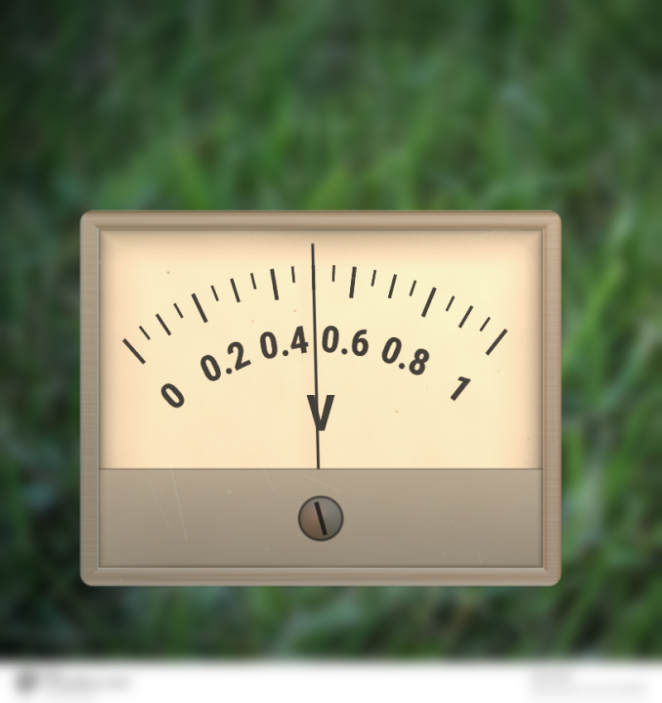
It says 0.5 V
